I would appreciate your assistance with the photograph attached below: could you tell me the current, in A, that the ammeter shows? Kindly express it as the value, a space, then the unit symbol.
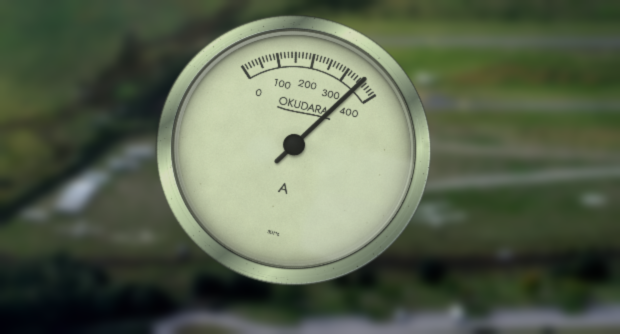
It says 350 A
